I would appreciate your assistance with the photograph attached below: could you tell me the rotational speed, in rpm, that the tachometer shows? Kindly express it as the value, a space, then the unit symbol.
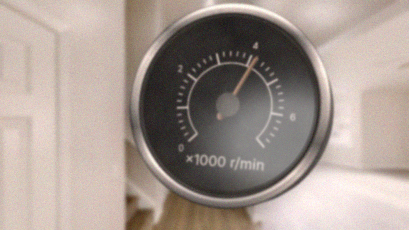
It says 4200 rpm
